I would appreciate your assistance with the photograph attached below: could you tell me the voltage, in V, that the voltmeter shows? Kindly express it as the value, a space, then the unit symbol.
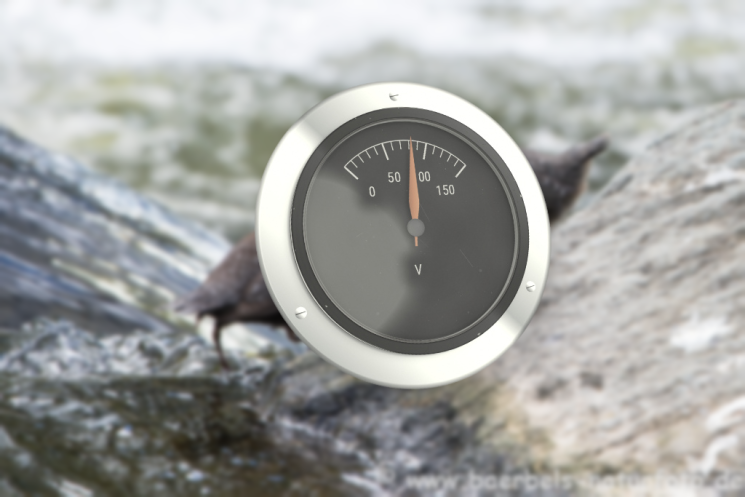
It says 80 V
